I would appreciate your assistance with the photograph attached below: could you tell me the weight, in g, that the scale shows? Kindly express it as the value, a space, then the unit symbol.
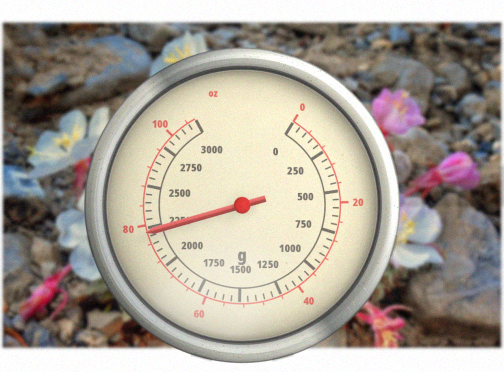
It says 2225 g
